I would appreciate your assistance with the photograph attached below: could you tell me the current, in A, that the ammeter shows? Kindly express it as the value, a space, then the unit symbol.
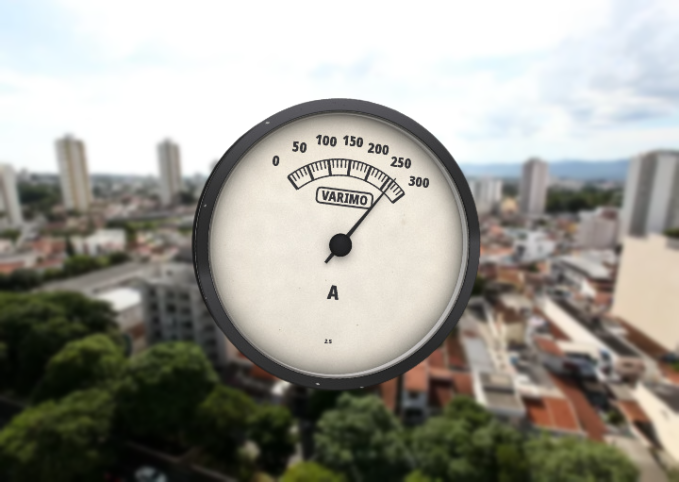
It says 260 A
